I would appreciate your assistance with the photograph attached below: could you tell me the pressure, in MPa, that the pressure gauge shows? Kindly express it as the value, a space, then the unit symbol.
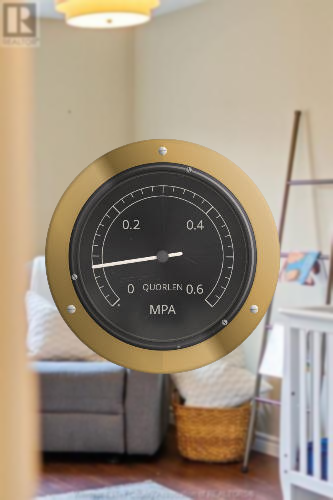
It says 0.08 MPa
